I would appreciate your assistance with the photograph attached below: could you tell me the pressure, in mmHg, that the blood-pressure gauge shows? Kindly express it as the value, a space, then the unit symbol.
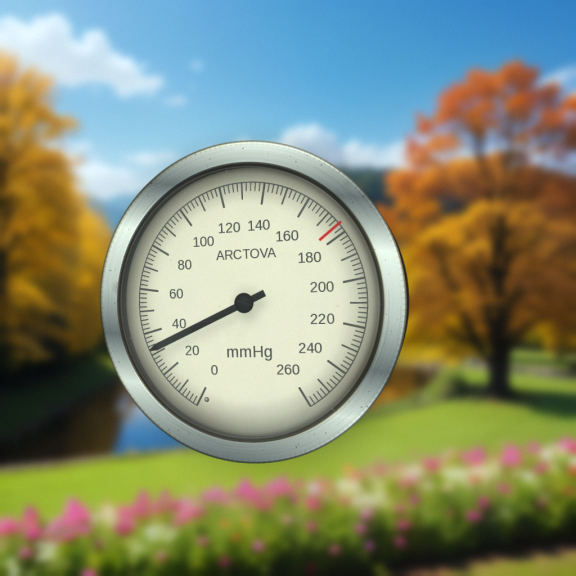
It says 32 mmHg
